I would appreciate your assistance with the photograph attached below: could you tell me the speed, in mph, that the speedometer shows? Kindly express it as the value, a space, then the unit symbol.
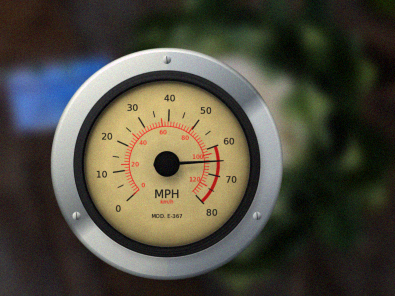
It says 65 mph
